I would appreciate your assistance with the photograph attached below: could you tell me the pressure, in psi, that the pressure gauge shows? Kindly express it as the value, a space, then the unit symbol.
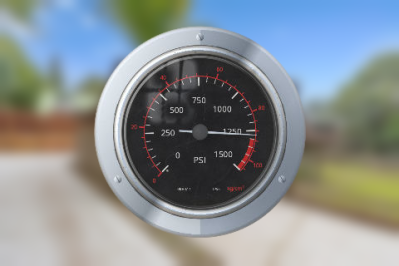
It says 1275 psi
